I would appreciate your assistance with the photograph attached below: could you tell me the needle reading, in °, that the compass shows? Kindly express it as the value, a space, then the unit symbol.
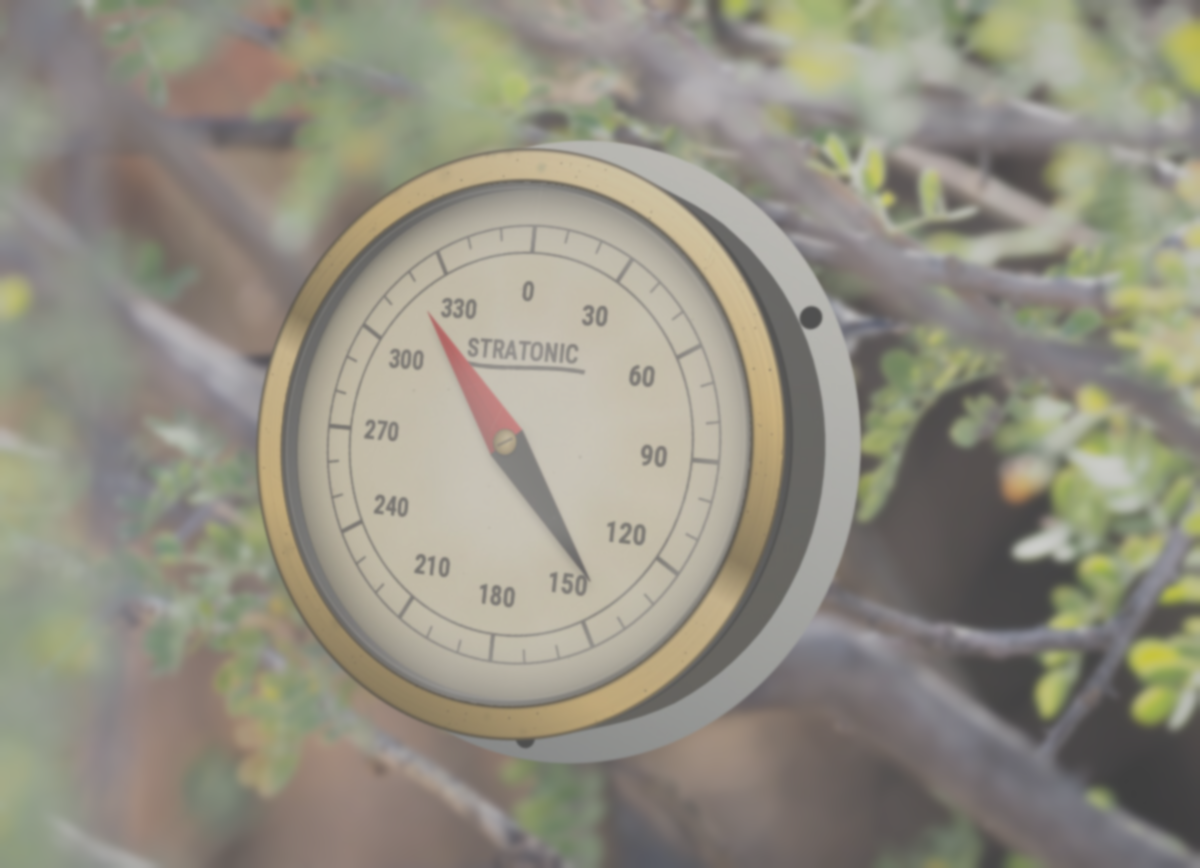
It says 320 °
